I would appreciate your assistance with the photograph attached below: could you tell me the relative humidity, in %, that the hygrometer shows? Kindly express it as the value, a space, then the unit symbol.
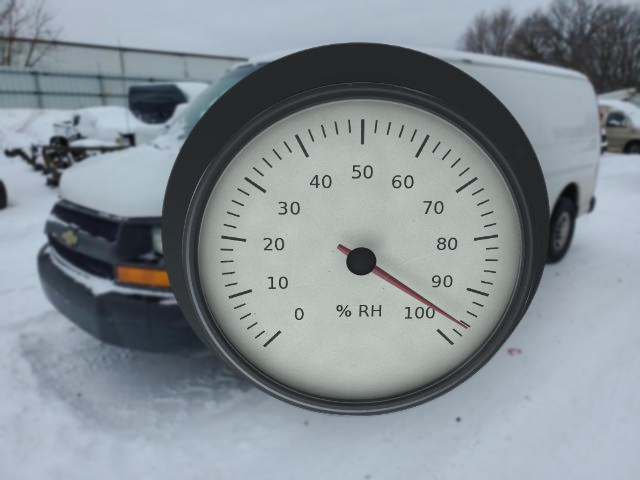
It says 96 %
